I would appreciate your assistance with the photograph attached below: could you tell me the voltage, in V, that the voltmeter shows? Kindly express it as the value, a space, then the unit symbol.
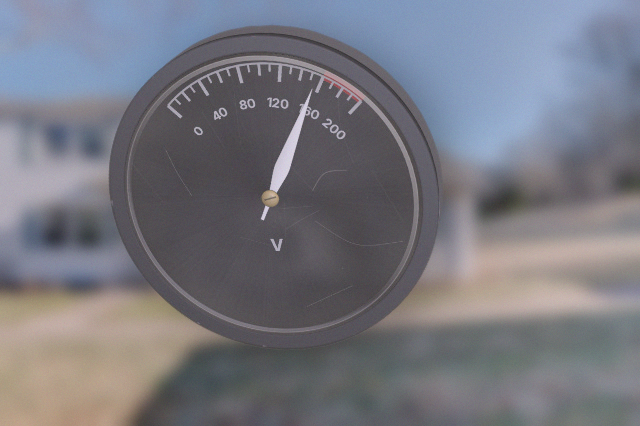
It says 155 V
